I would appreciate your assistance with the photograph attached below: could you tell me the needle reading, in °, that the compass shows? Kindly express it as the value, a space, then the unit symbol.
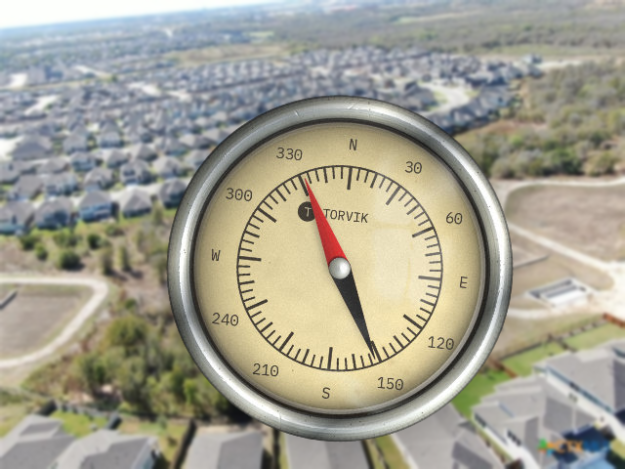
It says 332.5 °
